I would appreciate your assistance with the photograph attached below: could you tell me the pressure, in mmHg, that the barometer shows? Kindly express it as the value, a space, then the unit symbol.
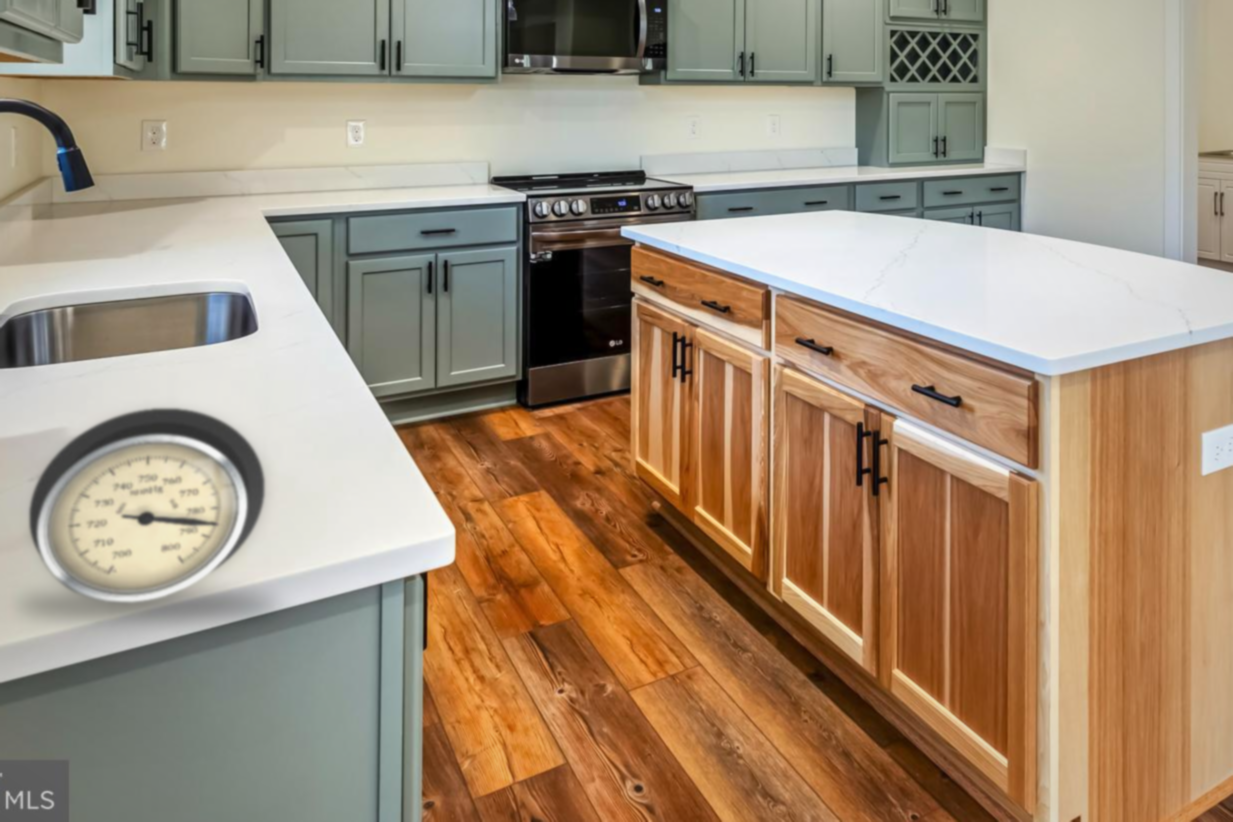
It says 785 mmHg
